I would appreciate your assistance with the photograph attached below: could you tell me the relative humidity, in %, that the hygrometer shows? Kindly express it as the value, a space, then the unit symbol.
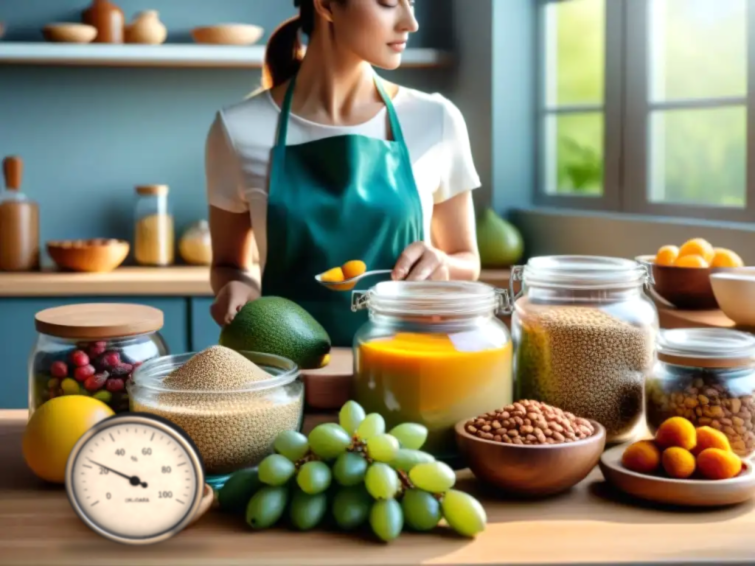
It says 24 %
